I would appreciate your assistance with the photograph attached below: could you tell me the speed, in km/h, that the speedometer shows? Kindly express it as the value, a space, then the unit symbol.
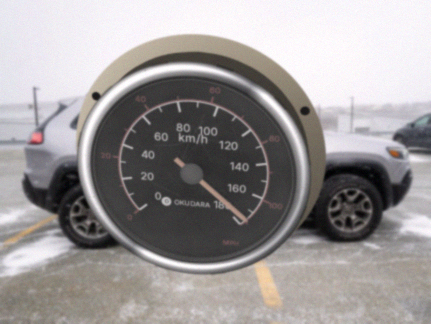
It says 175 km/h
